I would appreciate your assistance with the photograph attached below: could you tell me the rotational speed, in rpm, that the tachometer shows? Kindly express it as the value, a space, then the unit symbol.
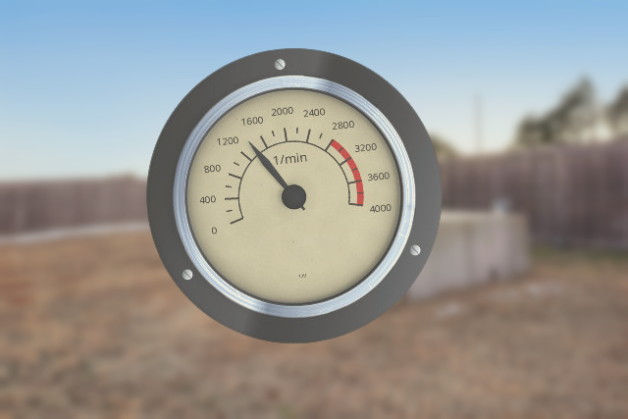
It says 1400 rpm
